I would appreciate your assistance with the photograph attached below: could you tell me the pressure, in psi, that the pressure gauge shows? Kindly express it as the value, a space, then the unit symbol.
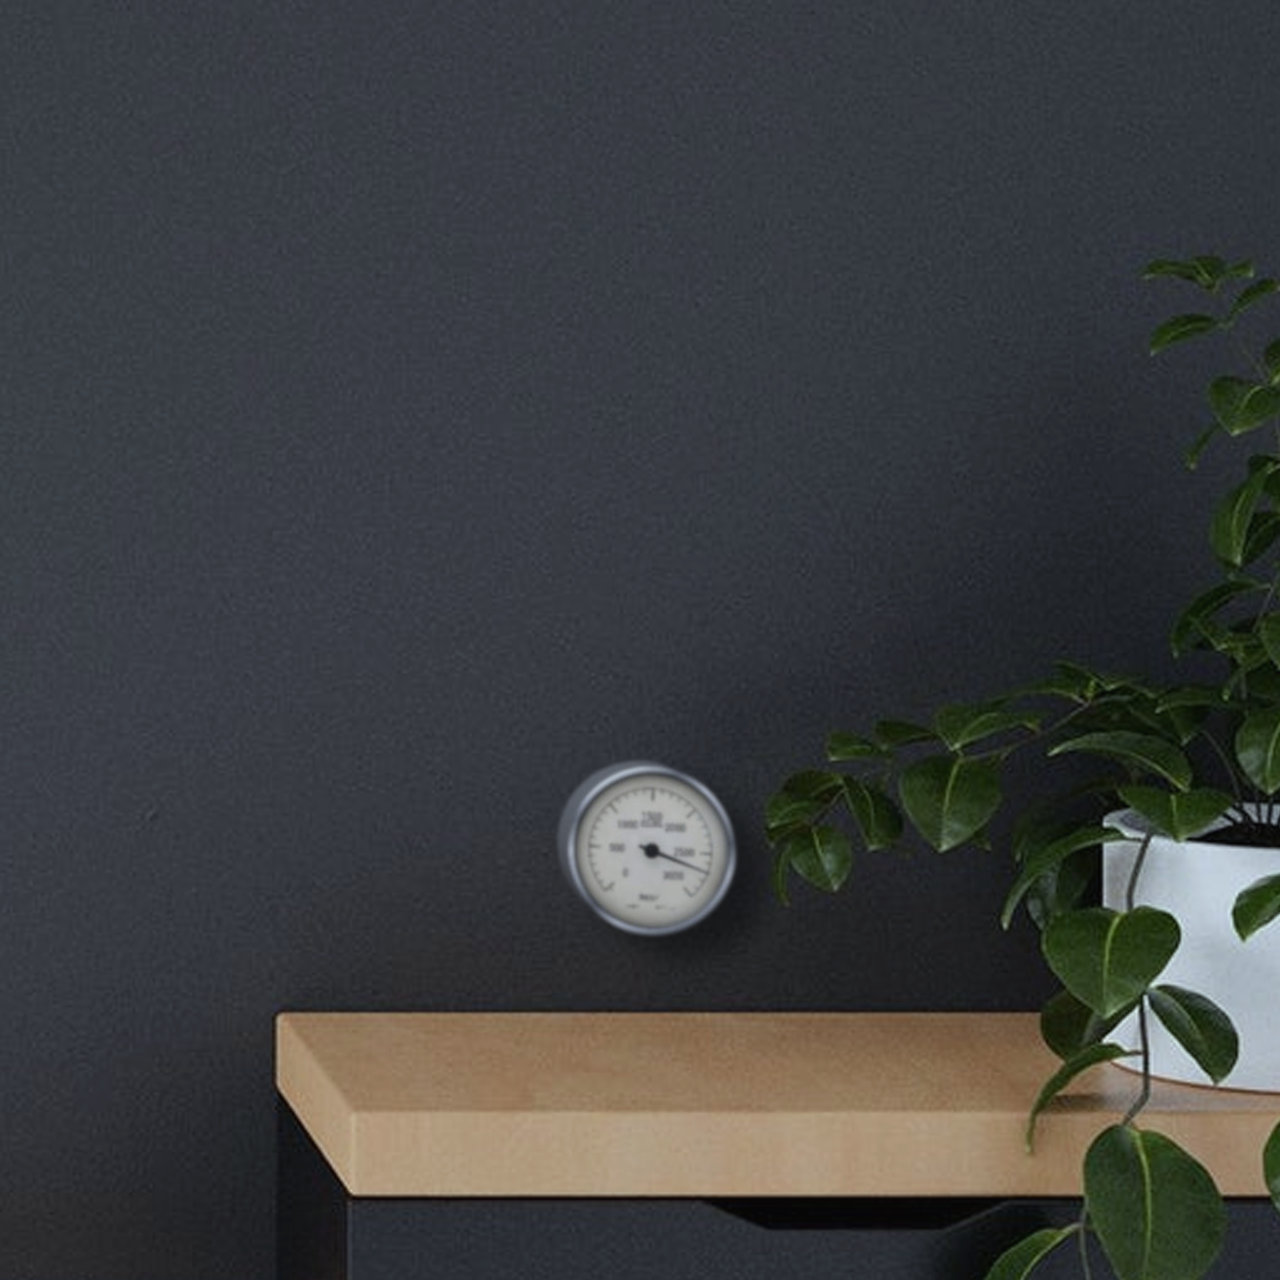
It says 2700 psi
